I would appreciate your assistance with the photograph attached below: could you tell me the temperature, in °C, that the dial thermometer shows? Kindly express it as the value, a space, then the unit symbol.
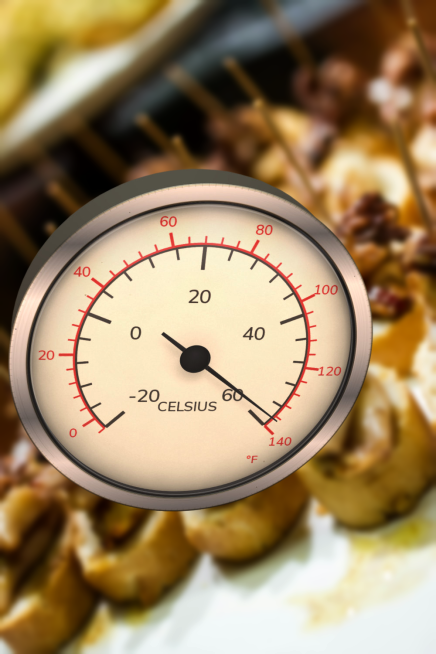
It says 58 °C
